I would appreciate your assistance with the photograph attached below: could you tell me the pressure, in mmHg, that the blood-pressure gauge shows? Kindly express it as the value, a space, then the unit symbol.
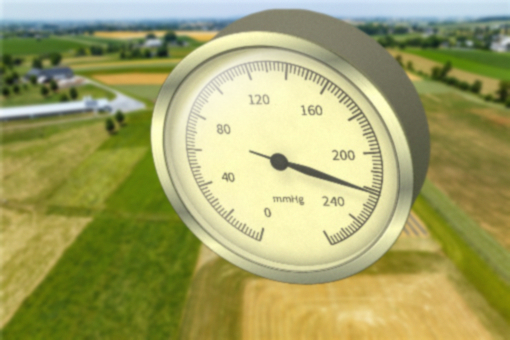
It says 220 mmHg
